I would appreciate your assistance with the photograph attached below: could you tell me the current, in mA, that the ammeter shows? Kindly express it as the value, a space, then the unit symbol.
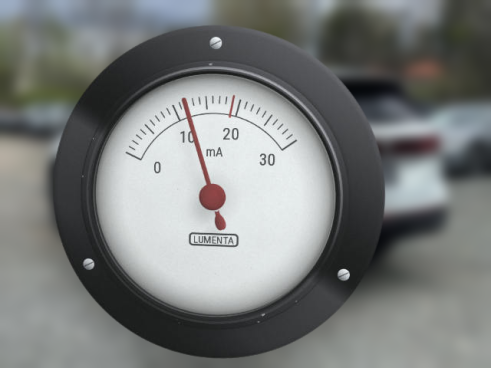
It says 12 mA
